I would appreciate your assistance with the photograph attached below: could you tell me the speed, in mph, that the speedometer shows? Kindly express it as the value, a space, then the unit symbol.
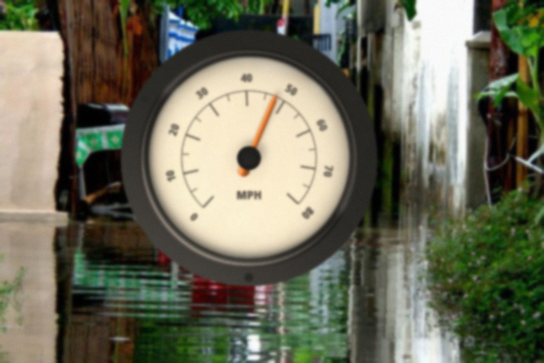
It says 47.5 mph
